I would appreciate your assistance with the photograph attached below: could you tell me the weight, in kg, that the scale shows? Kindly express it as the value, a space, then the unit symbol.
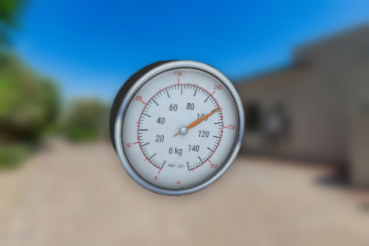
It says 100 kg
